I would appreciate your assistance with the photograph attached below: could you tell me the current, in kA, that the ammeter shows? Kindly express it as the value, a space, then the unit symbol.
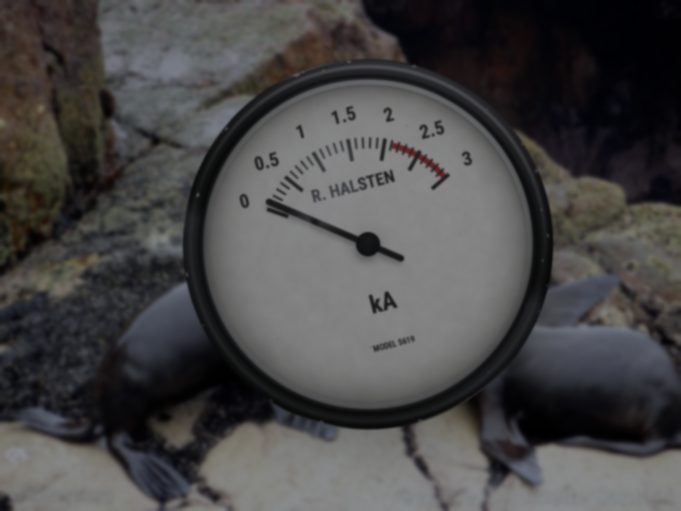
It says 0.1 kA
